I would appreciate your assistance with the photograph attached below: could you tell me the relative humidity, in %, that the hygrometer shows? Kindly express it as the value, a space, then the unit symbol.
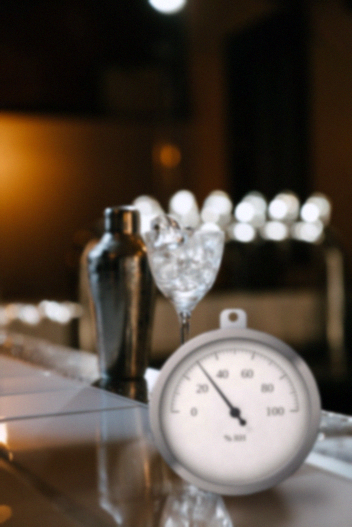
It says 30 %
